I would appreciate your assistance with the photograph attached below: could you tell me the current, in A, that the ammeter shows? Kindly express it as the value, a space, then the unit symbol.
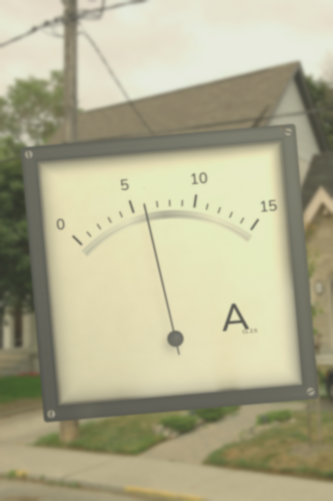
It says 6 A
